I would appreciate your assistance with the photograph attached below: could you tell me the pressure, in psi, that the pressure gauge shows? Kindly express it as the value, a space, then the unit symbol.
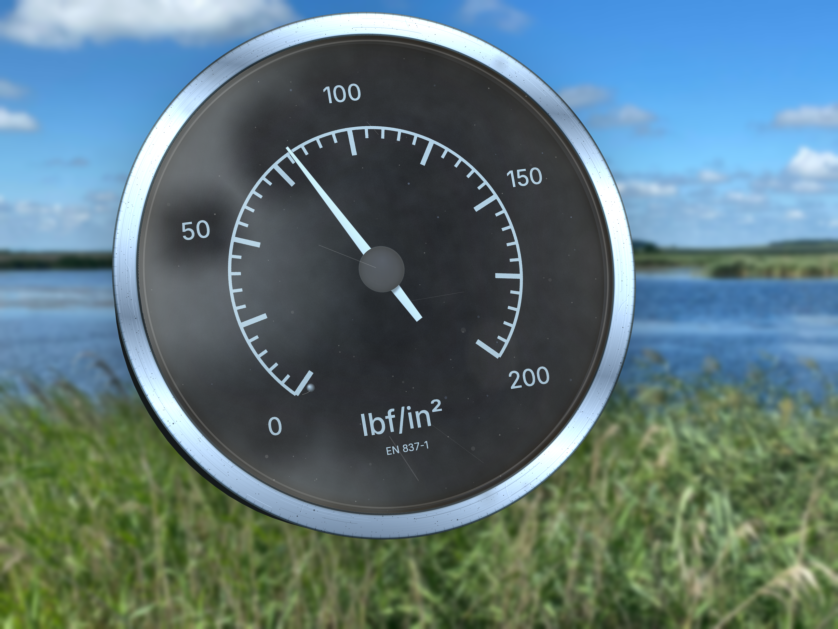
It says 80 psi
